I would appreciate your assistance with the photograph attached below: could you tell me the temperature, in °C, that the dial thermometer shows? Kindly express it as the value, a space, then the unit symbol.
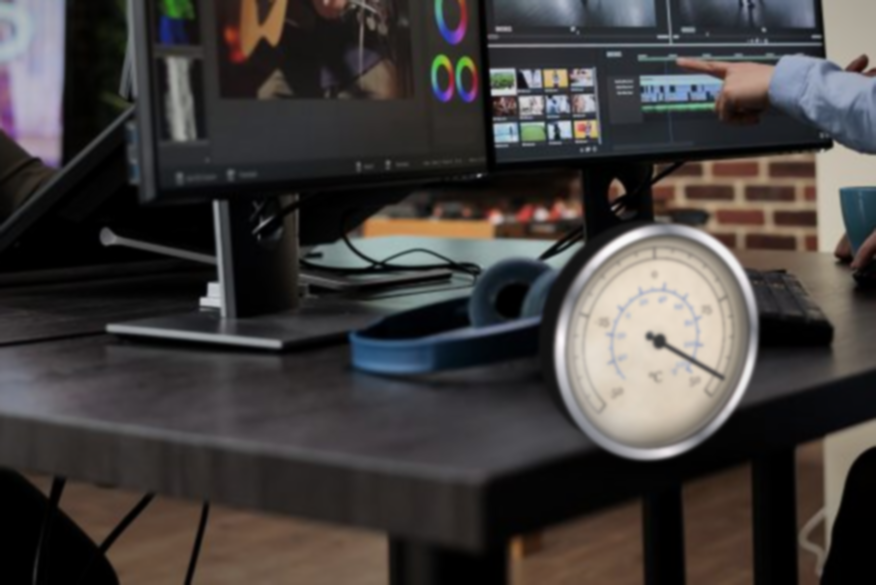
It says 45 °C
